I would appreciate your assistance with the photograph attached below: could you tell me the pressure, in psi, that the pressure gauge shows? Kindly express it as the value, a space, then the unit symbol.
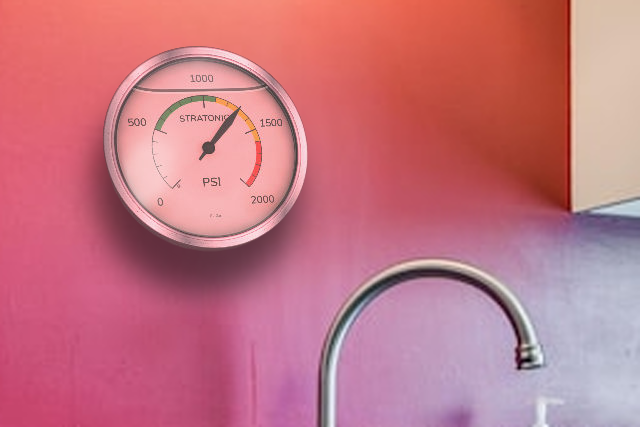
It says 1300 psi
